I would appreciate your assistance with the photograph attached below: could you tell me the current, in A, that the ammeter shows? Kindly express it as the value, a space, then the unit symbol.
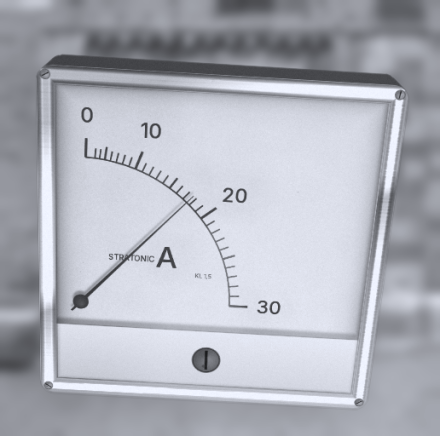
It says 17.5 A
